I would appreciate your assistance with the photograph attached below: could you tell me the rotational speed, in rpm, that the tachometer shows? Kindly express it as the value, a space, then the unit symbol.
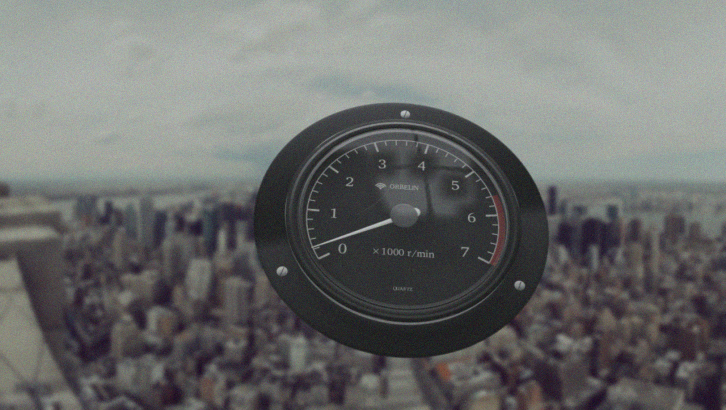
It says 200 rpm
